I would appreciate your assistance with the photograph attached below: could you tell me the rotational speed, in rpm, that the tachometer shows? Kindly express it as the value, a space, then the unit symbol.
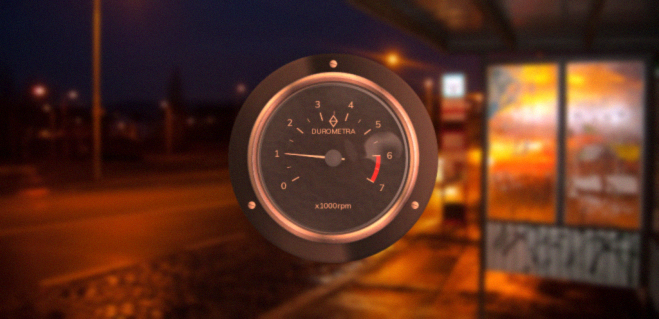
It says 1000 rpm
